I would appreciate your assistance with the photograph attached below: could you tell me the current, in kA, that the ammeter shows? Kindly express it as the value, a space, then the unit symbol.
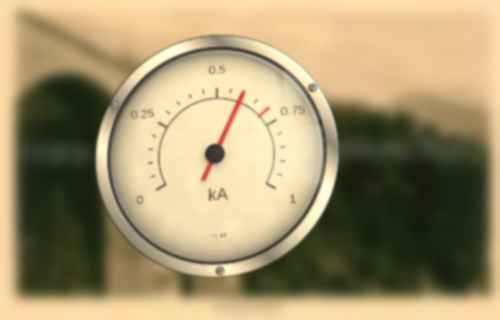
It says 0.6 kA
